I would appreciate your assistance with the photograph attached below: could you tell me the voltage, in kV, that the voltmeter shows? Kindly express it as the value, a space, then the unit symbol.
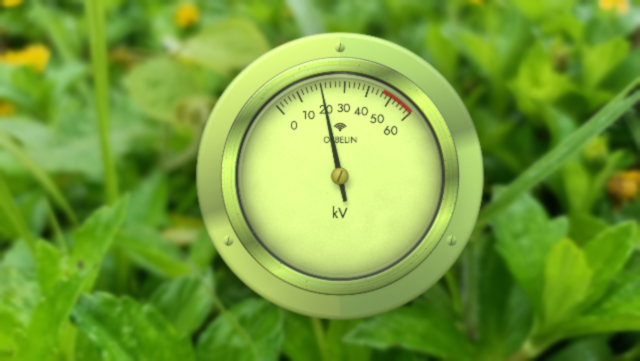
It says 20 kV
